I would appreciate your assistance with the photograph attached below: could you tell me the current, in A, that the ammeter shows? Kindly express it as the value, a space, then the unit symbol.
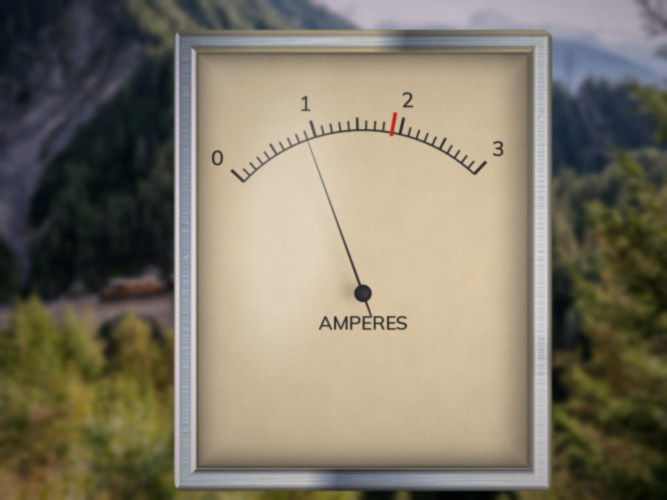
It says 0.9 A
